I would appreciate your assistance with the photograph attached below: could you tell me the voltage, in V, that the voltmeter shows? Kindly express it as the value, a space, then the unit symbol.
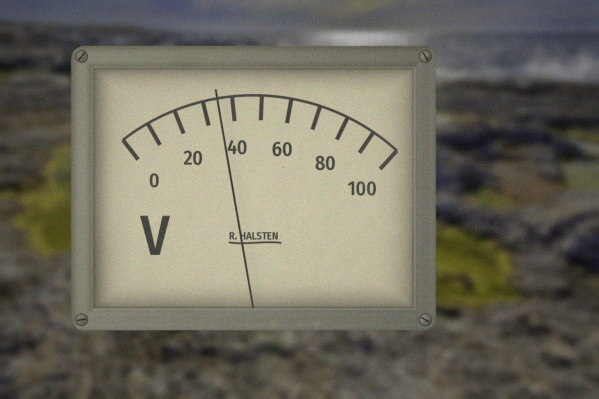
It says 35 V
